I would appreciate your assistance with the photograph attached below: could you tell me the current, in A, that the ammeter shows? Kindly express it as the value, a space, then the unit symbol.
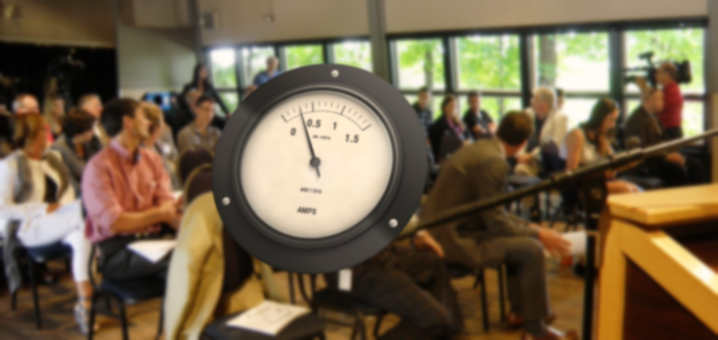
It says 0.3 A
